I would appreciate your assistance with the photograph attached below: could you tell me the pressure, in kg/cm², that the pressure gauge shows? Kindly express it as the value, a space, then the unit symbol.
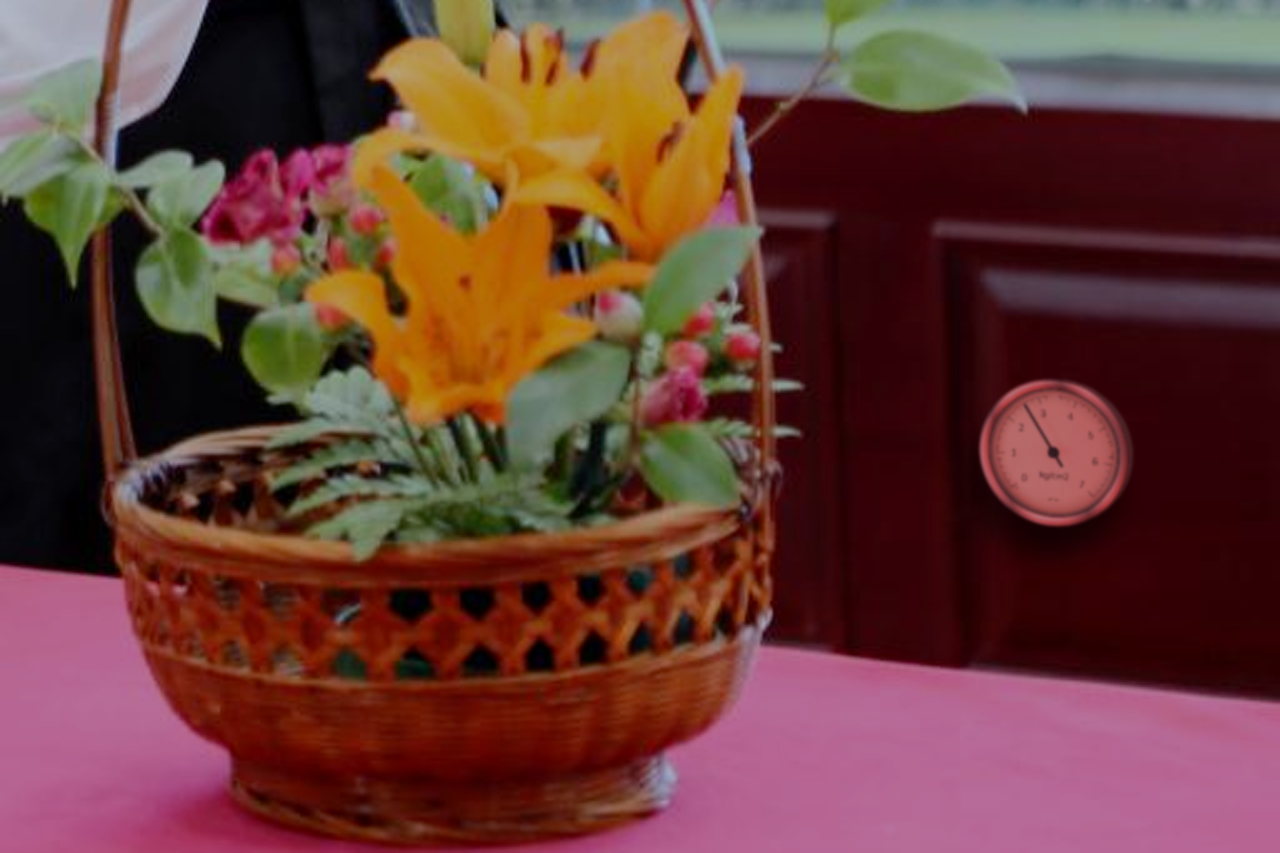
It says 2.6 kg/cm²
